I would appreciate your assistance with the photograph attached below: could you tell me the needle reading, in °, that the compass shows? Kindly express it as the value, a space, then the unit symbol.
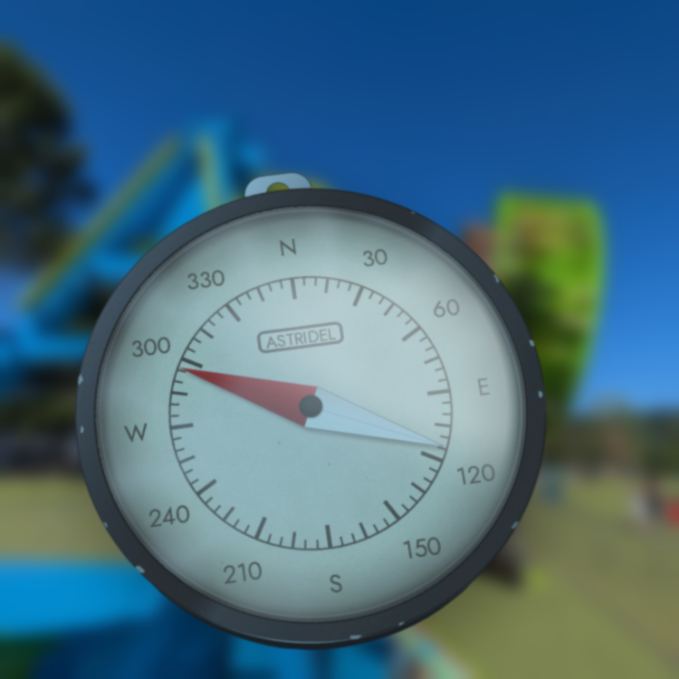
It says 295 °
